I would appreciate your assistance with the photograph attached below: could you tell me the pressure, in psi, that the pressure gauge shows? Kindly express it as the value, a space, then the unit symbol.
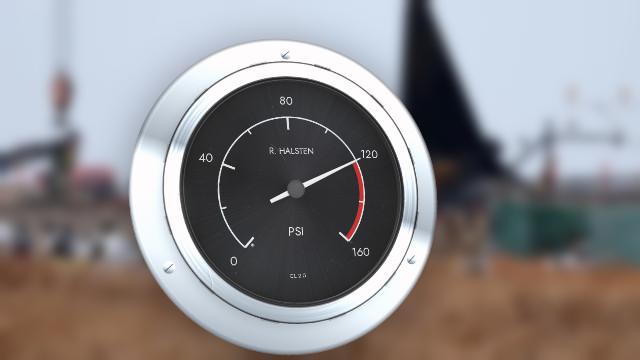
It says 120 psi
